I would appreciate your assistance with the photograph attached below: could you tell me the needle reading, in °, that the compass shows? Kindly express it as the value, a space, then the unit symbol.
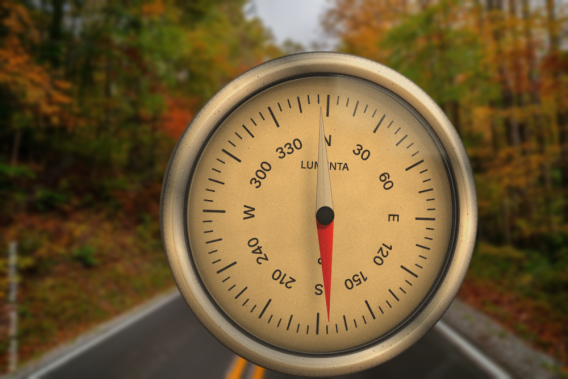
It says 175 °
